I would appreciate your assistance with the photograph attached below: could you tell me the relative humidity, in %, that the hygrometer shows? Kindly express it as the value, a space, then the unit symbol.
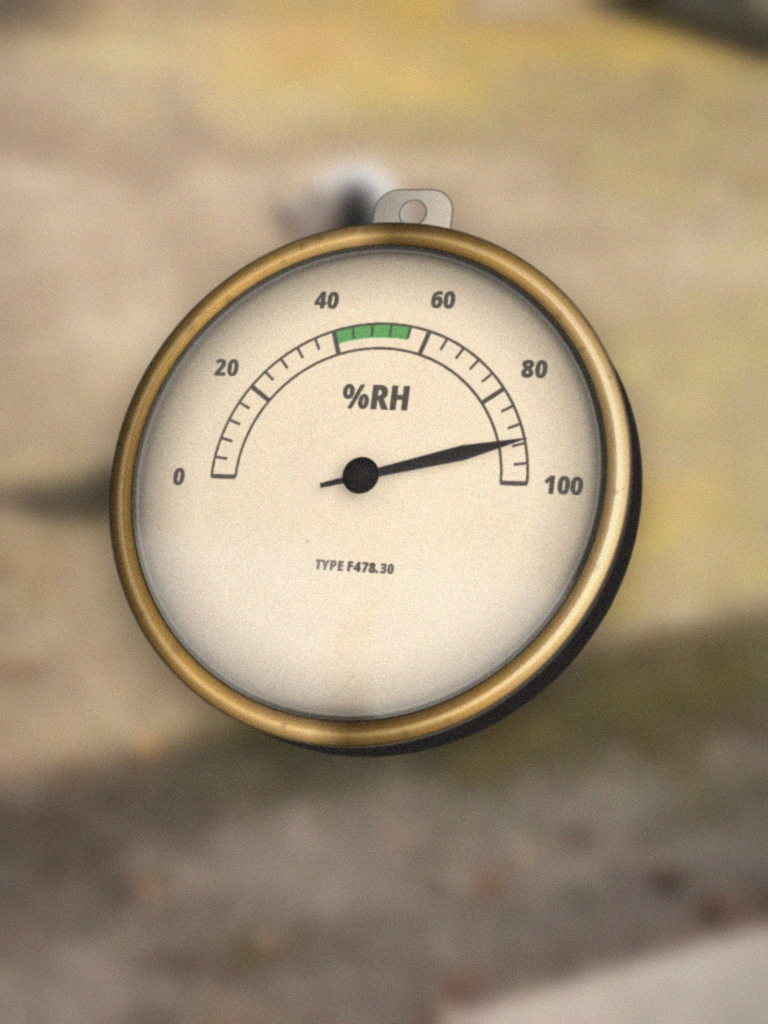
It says 92 %
